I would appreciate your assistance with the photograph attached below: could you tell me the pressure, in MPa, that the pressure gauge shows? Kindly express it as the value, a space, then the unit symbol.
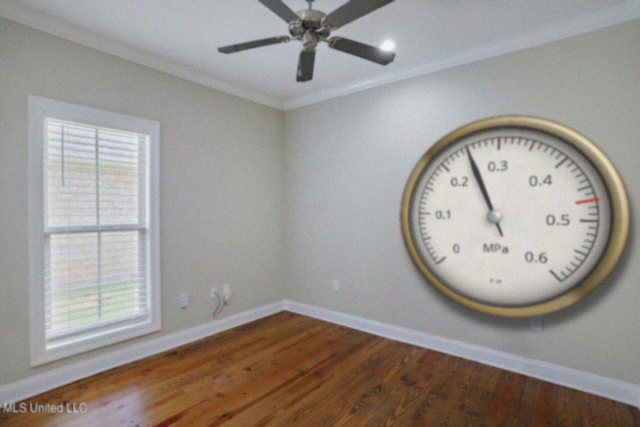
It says 0.25 MPa
